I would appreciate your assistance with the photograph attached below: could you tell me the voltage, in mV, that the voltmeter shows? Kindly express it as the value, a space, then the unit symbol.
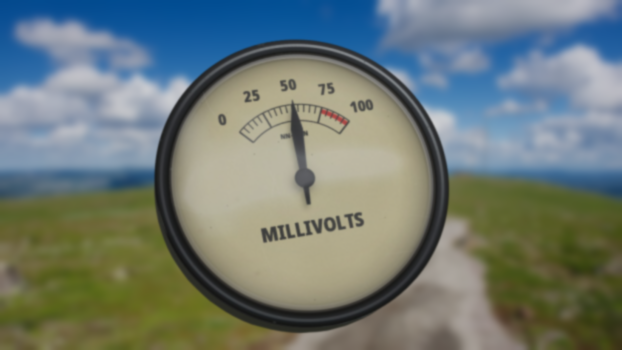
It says 50 mV
